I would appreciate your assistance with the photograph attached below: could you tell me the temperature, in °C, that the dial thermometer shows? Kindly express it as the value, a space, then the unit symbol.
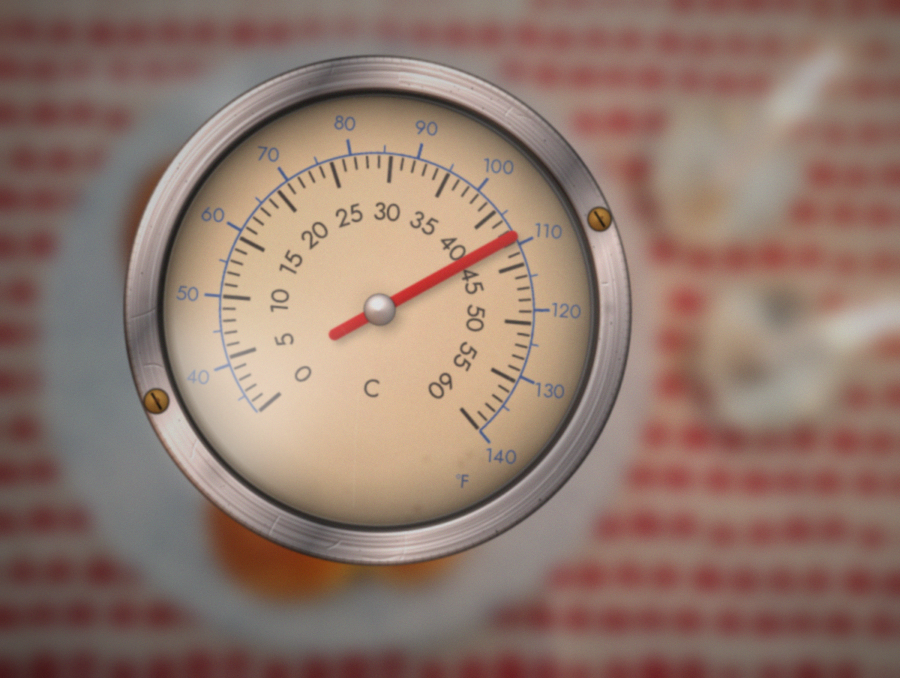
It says 42.5 °C
